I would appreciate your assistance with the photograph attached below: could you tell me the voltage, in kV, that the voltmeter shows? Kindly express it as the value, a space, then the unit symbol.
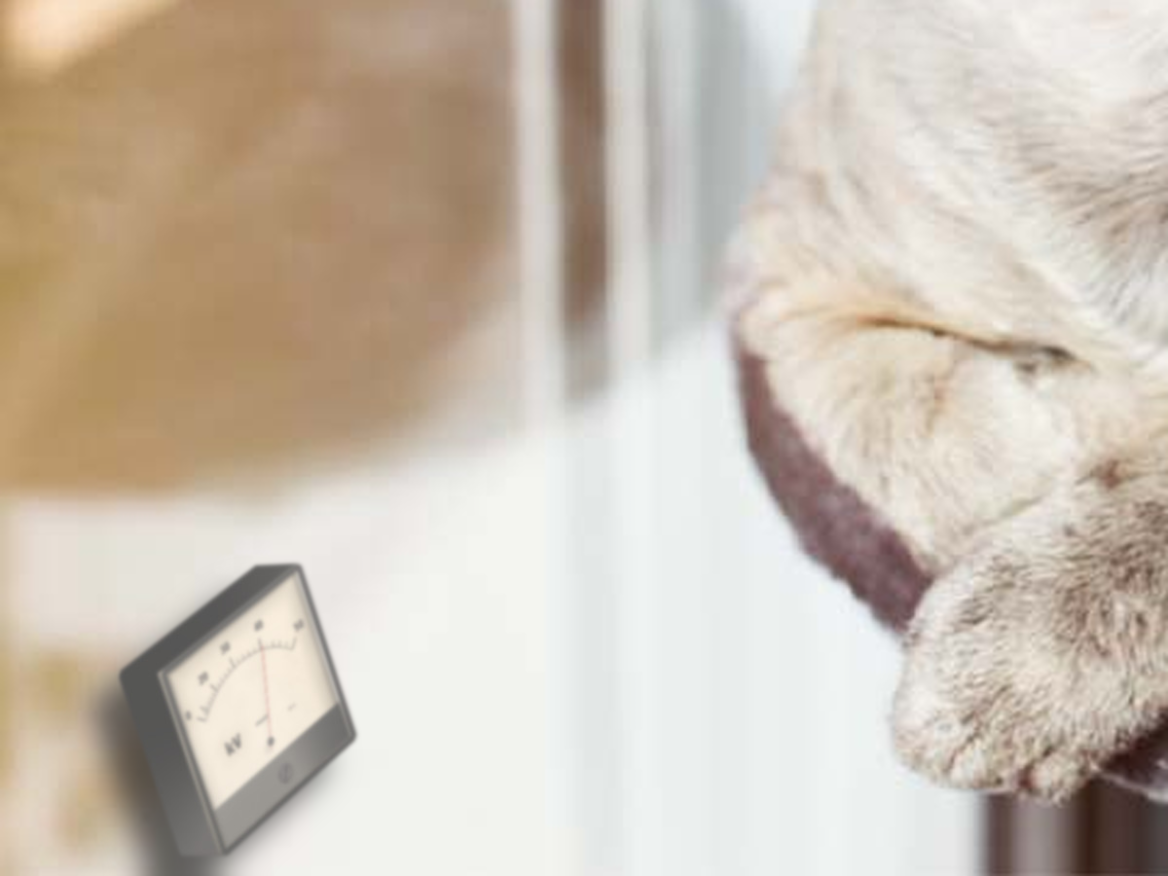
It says 40 kV
